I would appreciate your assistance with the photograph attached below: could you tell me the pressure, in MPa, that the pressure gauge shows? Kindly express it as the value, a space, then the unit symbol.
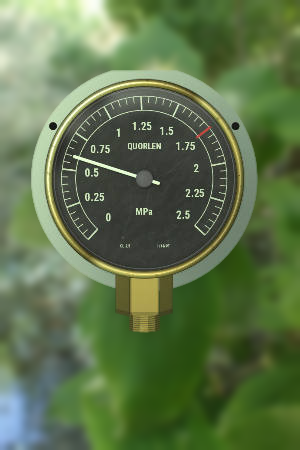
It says 0.6 MPa
